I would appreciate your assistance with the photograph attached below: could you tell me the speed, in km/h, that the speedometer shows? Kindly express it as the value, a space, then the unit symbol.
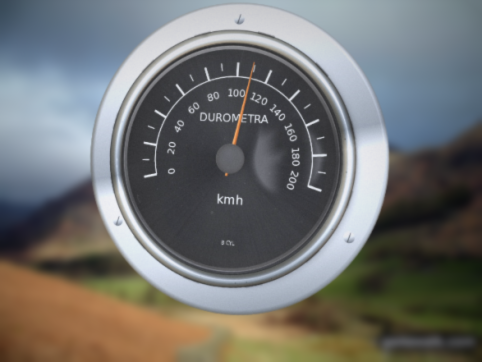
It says 110 km/h
